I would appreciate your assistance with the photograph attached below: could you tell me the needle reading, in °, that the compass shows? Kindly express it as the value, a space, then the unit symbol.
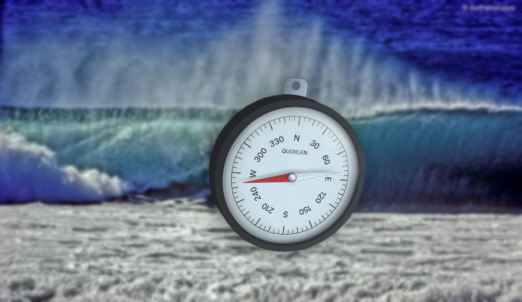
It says 260 °
